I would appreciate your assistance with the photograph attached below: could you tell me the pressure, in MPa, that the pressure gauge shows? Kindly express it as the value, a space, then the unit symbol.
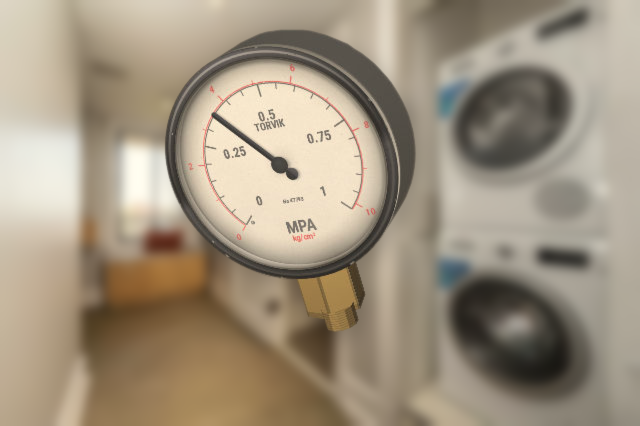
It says 0.35 MPa
